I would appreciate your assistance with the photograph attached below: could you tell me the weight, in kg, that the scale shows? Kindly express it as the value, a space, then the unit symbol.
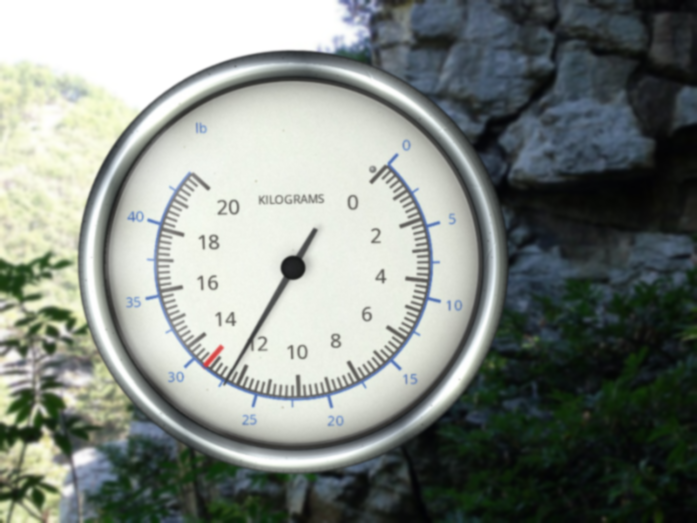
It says 12.4 kg
